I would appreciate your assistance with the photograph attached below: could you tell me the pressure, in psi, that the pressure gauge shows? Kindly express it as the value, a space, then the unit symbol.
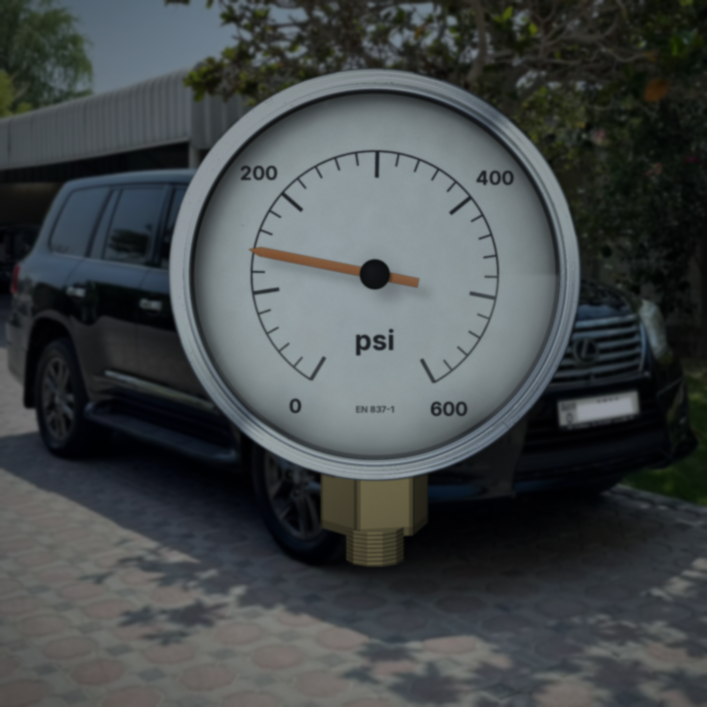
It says 140 psi
